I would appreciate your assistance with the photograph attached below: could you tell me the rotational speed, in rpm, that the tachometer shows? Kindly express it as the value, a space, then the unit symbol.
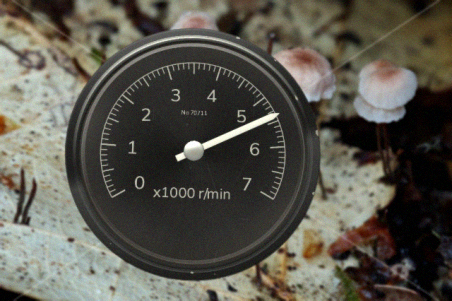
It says 5400 rpm
